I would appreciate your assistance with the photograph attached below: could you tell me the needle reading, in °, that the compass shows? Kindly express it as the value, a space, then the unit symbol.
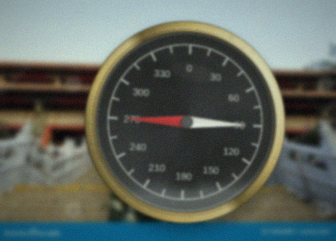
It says 270 °
